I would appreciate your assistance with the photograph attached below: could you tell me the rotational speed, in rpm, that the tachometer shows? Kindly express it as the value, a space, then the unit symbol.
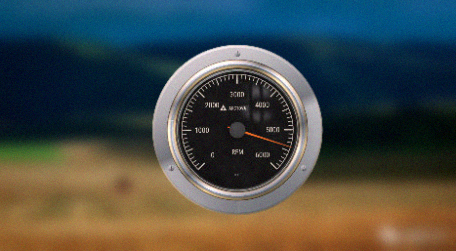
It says 5400 rpm
